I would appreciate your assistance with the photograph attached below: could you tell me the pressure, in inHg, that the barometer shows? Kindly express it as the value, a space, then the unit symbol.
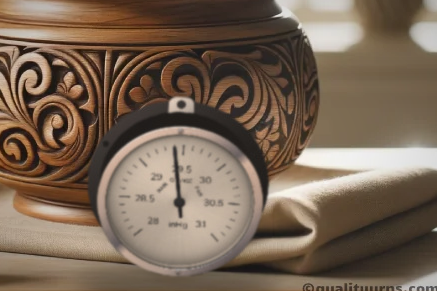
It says 29.4 inHg
